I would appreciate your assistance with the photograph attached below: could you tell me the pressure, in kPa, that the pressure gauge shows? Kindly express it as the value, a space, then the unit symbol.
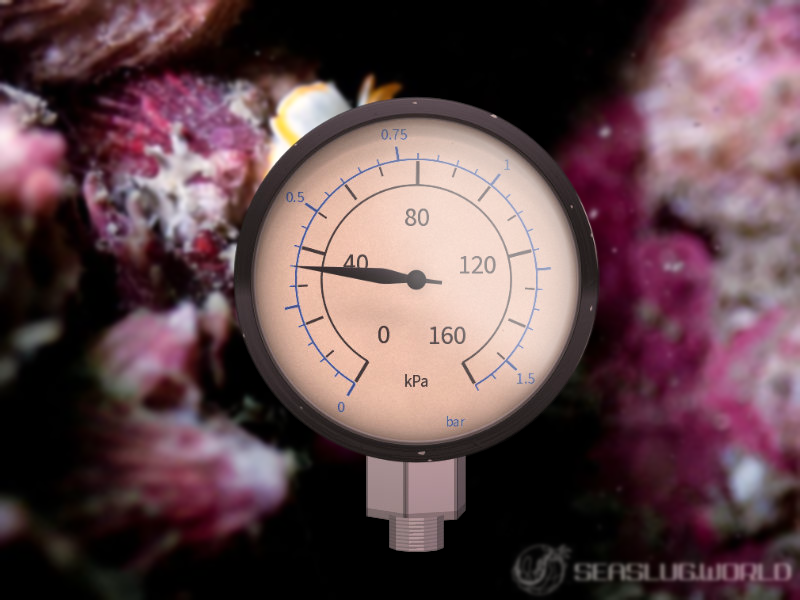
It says 35 kPa
